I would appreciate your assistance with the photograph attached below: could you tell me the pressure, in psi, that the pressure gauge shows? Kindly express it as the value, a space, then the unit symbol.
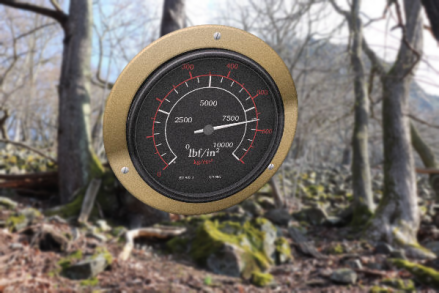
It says 8000 psi
